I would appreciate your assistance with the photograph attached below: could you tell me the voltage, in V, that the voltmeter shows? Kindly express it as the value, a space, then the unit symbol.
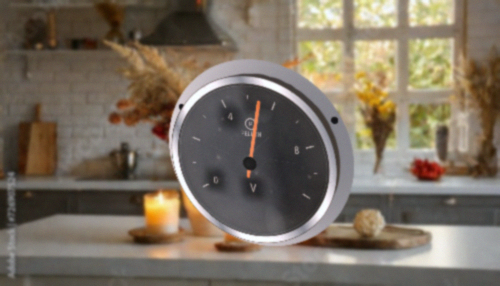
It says 5.5 V
